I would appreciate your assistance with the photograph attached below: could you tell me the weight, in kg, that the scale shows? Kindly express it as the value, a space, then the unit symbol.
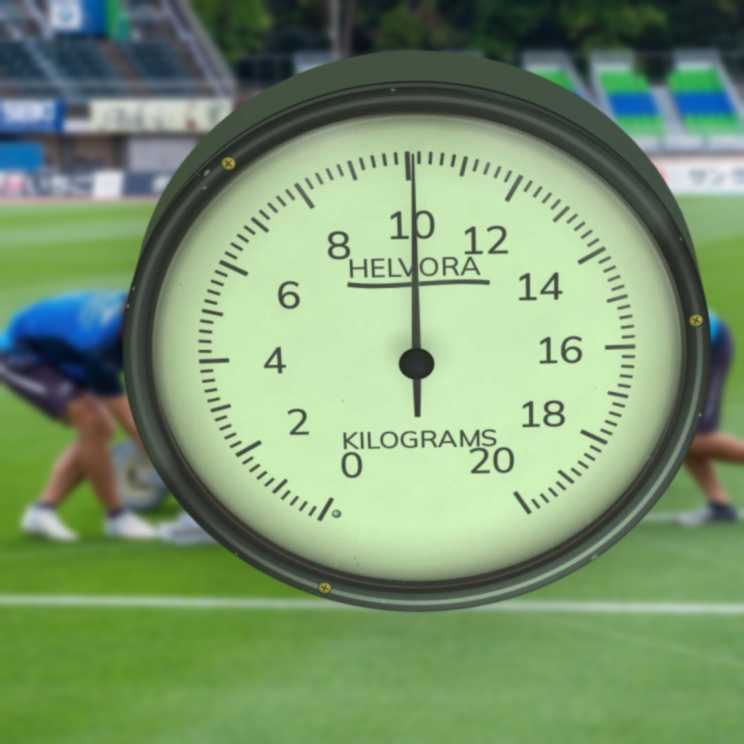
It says 10.1 kg
